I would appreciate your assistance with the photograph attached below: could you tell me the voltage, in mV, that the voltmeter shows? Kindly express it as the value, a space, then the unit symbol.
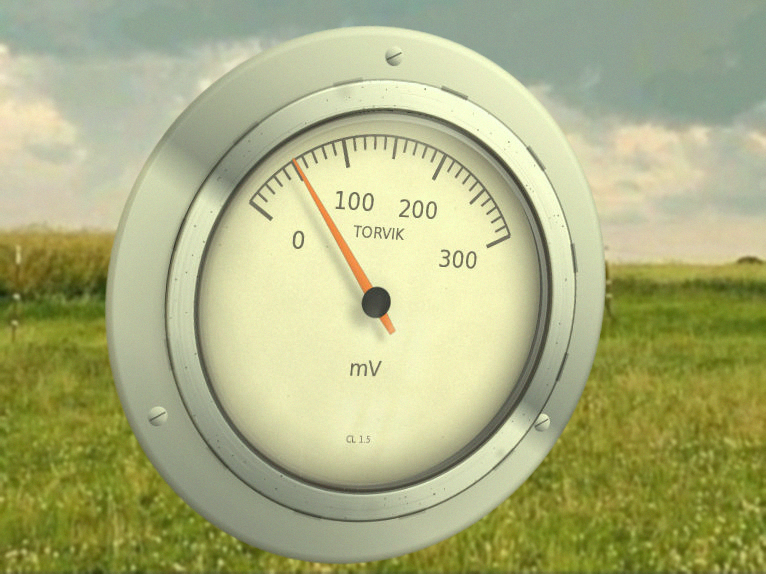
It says 50 mV
